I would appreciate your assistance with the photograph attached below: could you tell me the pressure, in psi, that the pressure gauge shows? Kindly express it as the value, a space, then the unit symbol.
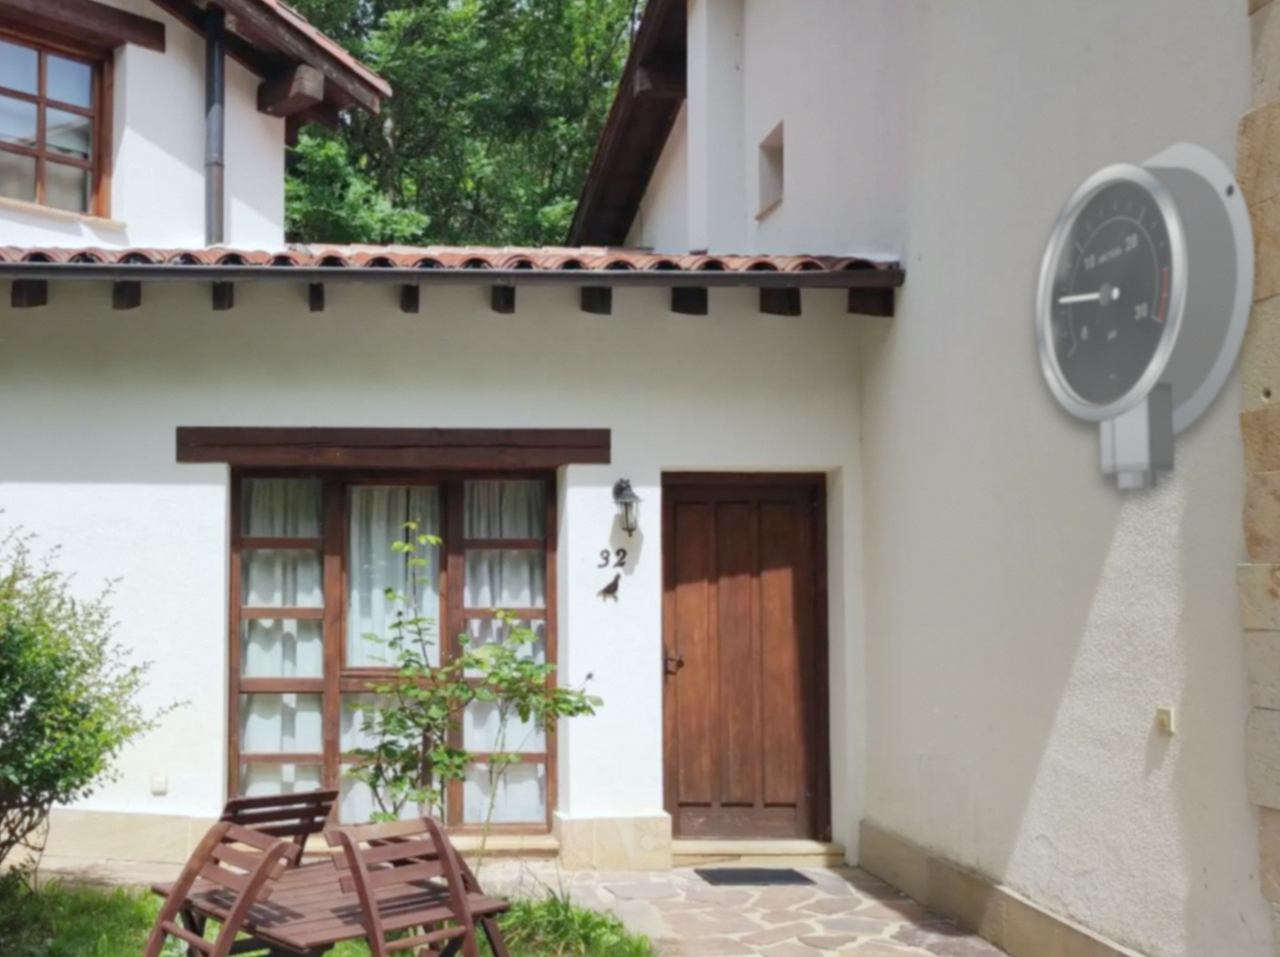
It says 5 psi
